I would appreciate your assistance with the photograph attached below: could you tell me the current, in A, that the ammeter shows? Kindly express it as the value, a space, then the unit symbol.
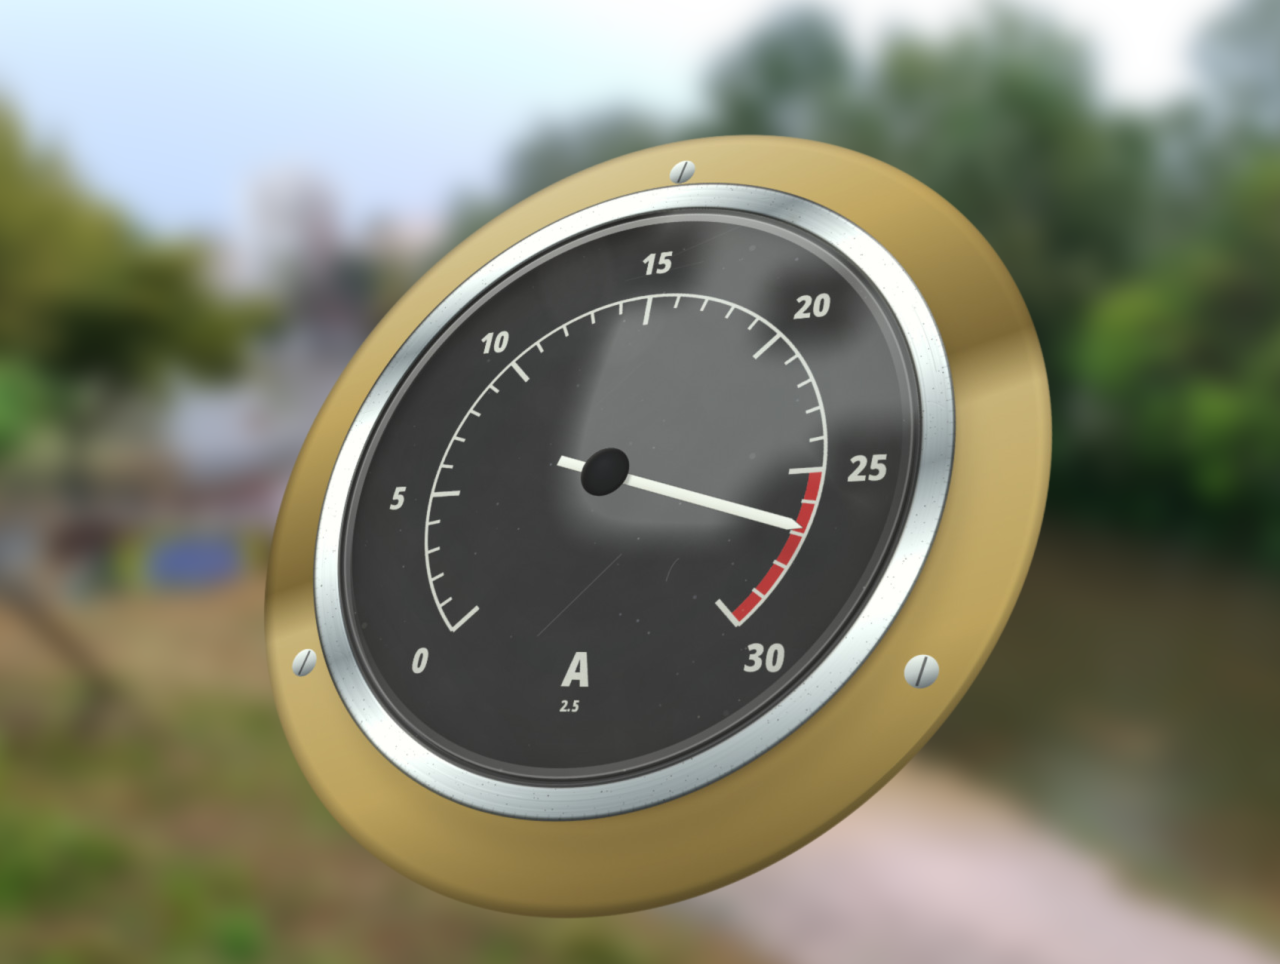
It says 27 A
